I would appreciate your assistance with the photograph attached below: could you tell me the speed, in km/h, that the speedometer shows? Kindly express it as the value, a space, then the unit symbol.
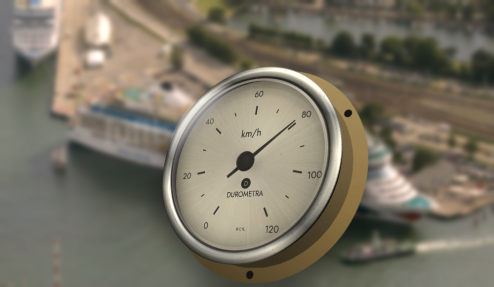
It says 80 km/h
